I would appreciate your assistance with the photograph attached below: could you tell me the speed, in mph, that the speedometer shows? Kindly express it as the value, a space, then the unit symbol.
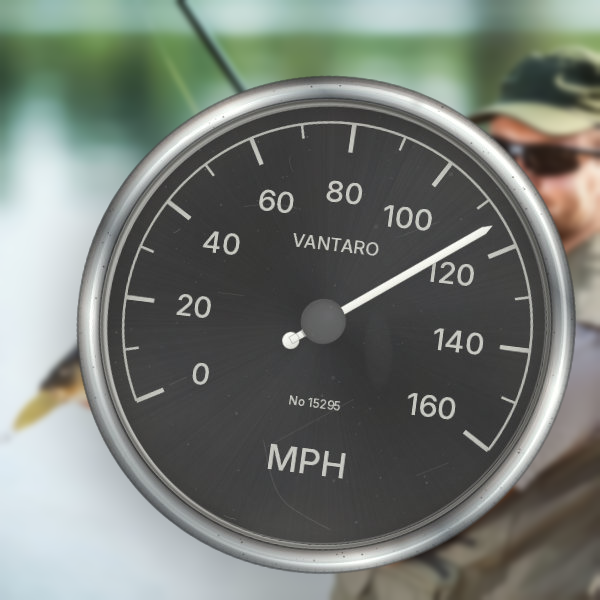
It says 115 mph
